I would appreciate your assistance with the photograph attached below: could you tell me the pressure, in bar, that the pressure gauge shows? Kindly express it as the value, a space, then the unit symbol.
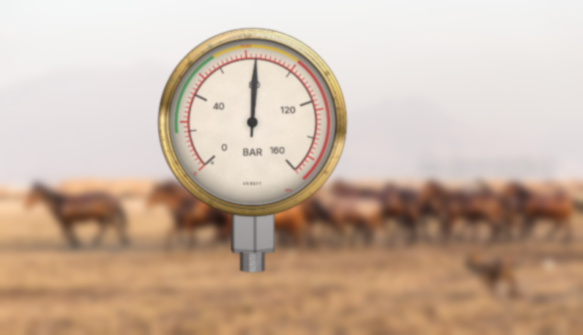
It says 80 bar
